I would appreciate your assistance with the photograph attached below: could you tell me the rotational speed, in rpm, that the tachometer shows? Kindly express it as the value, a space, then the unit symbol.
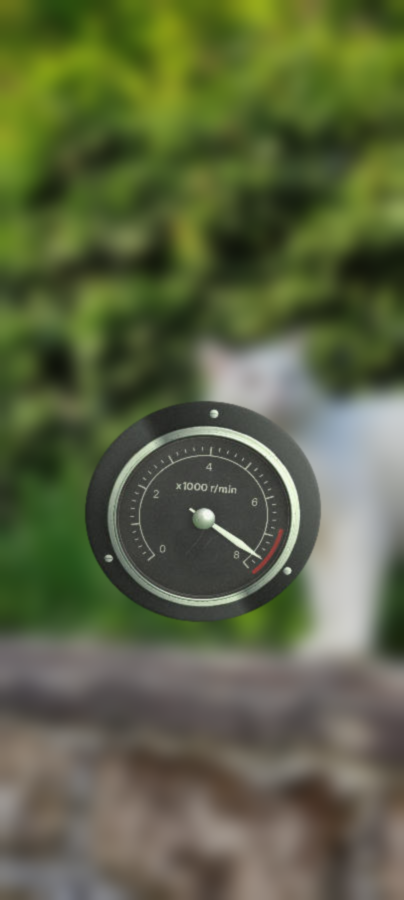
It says 7600 rpm
